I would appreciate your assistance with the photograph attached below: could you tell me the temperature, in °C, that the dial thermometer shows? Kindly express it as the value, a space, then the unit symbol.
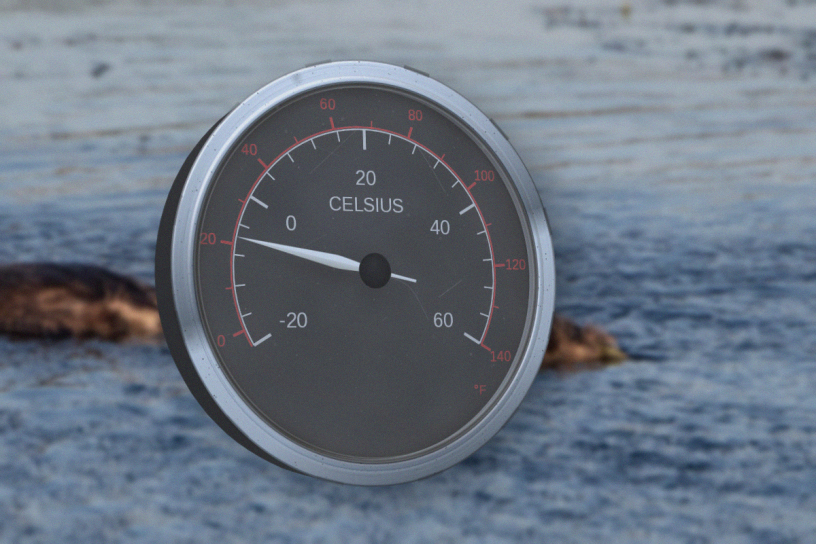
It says -6 °C
